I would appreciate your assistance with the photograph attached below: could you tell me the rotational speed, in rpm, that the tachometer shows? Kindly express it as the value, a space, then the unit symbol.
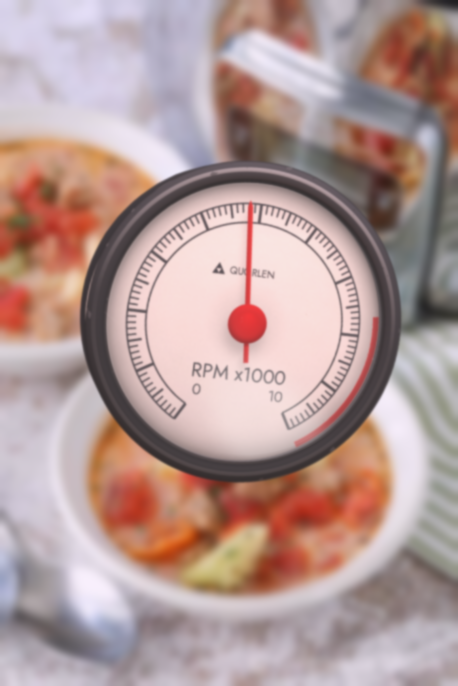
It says 4800 rpm
